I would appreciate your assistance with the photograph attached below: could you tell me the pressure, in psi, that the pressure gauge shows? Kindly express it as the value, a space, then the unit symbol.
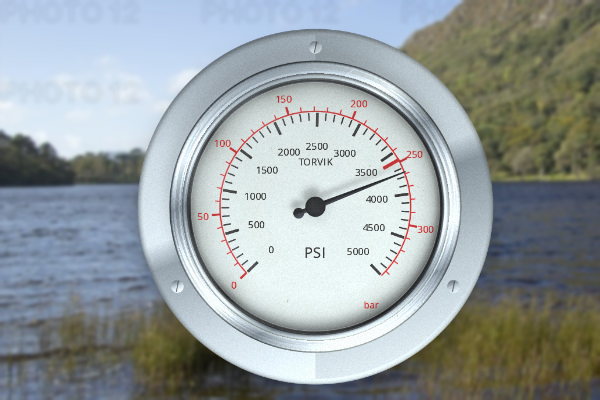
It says 3750 psi
